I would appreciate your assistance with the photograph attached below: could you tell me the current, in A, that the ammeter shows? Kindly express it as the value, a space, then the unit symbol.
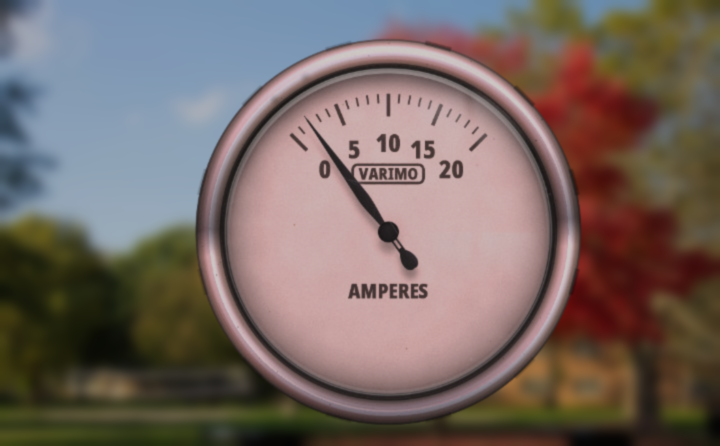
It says 2 A
